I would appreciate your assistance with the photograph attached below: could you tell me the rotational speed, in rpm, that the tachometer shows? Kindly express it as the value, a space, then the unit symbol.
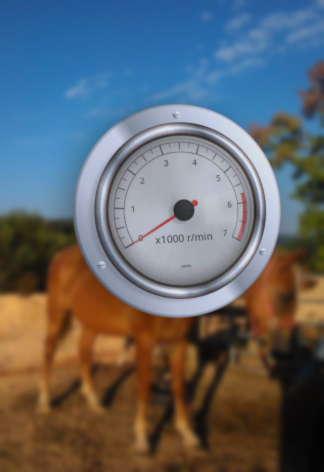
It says 0 rpm
